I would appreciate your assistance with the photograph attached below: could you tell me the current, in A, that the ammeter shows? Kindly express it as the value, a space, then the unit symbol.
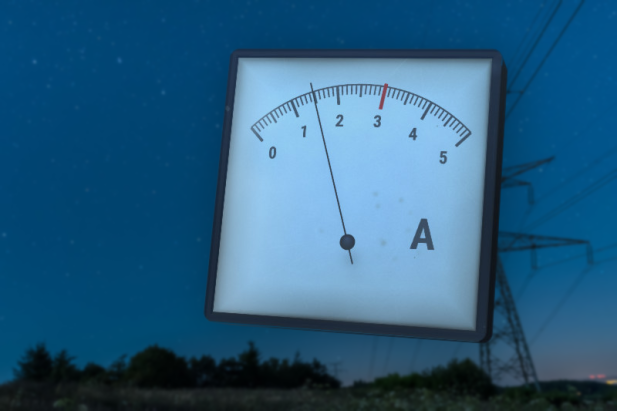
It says 1.5 A
